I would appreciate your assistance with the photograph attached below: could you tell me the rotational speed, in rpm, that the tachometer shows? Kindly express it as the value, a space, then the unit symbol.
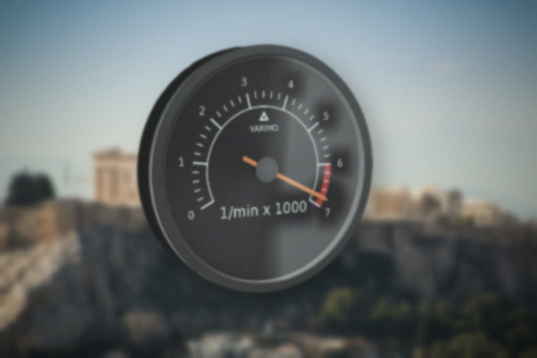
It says 6800 rpm
